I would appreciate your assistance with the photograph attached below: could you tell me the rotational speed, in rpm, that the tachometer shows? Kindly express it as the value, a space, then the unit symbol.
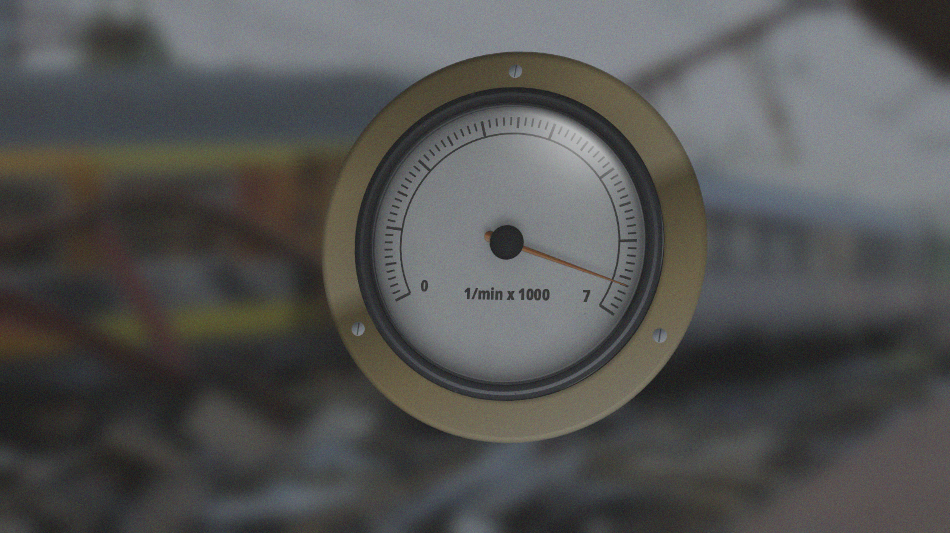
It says 6600 rpm
